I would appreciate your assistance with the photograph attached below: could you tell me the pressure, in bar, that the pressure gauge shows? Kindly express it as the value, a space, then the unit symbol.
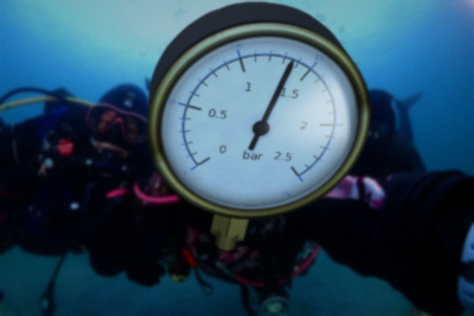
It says 1.35 bar
